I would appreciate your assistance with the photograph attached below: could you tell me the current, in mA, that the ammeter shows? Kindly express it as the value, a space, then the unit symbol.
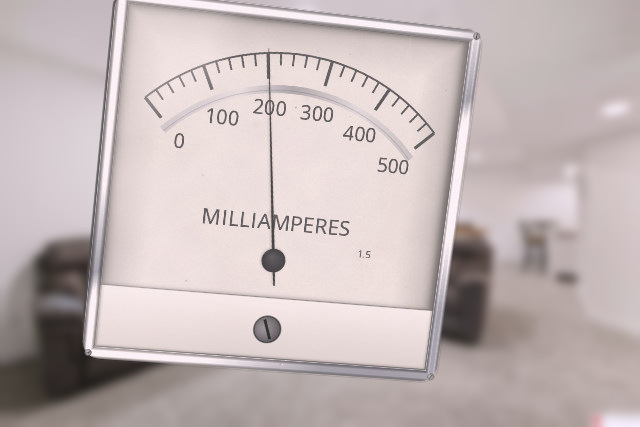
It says 200 mA
